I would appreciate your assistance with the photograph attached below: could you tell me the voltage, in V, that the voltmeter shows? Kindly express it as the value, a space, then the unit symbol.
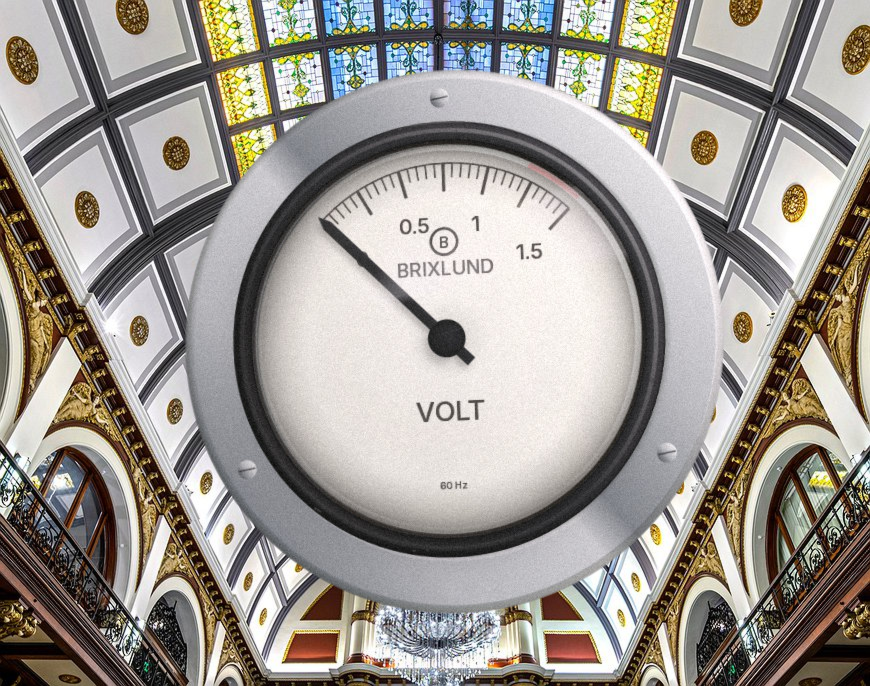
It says 0 V
